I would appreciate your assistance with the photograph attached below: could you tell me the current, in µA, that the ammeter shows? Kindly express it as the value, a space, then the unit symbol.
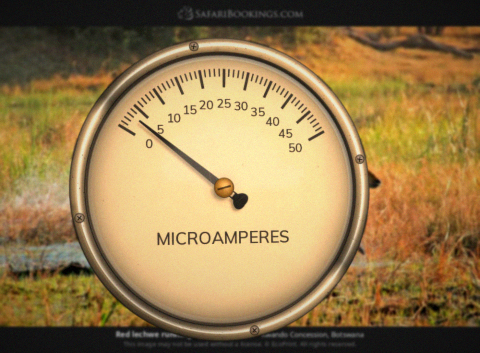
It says 3 µA
